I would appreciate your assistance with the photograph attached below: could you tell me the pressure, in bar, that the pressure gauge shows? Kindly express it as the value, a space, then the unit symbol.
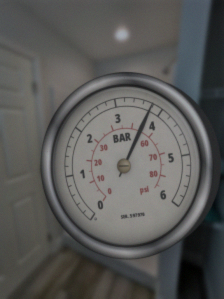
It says 3.8 bar
